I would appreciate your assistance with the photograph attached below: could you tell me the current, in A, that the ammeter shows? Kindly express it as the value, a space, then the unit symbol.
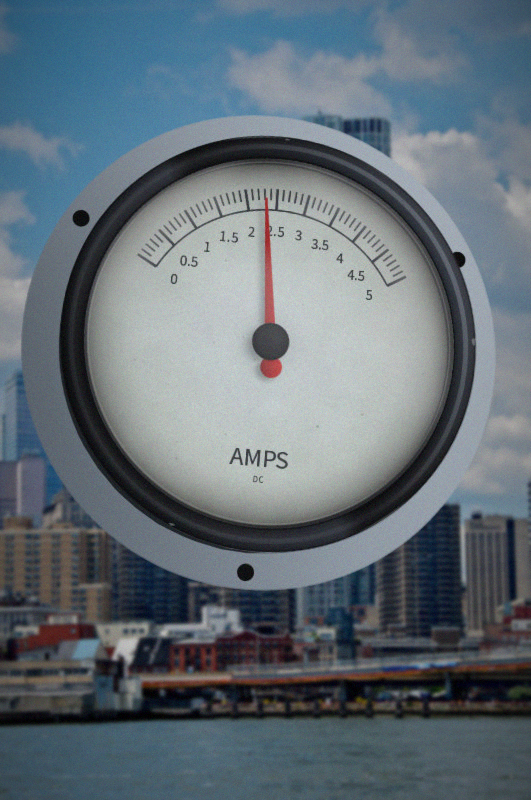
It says 2.3 A
